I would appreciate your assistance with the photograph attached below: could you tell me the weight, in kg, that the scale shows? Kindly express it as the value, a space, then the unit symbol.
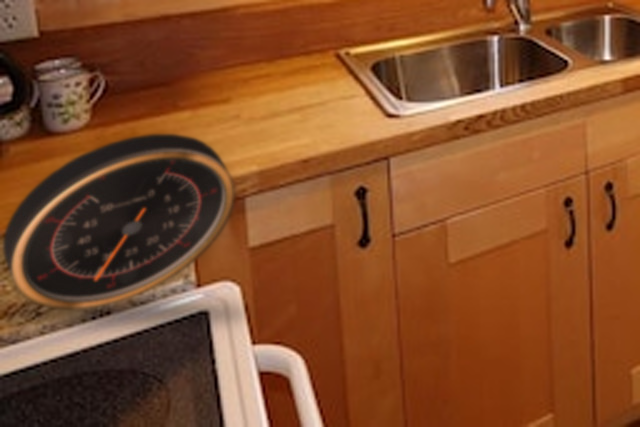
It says 30 kg
